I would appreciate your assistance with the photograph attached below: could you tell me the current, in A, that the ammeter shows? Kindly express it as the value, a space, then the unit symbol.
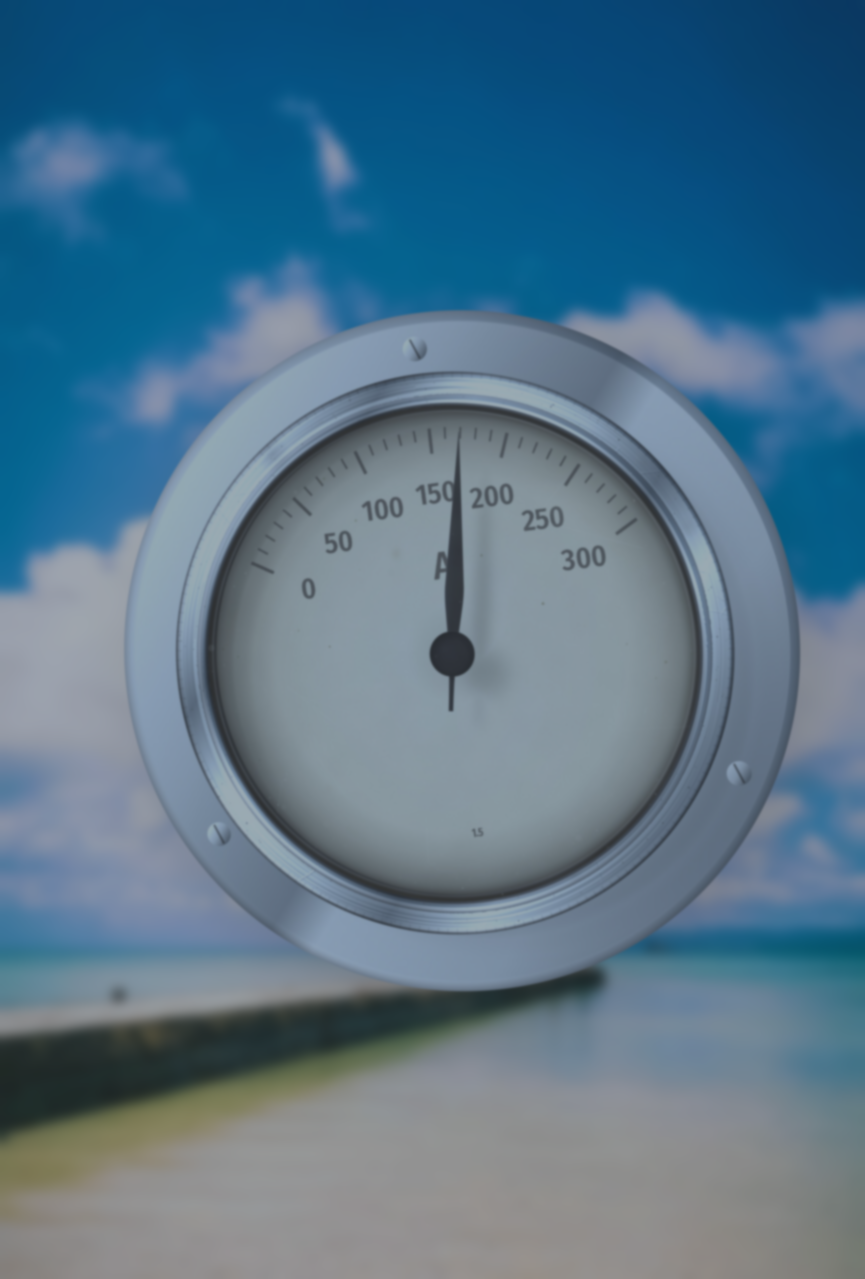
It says 170 A
